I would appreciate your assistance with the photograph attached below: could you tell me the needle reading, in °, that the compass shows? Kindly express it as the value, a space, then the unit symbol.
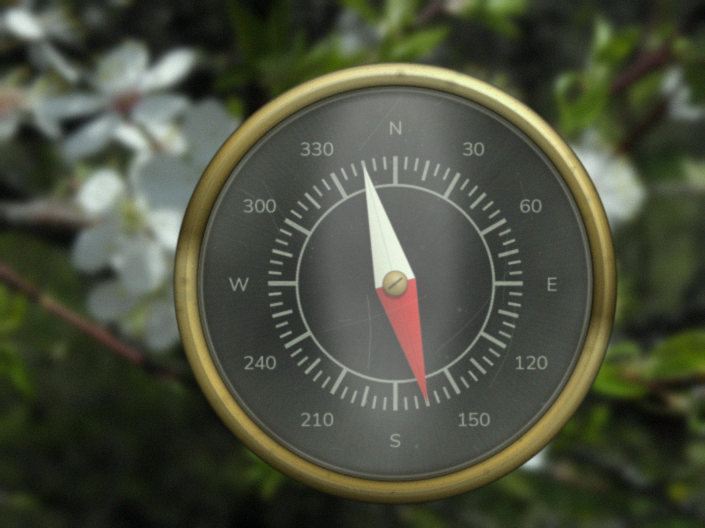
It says 165 °
